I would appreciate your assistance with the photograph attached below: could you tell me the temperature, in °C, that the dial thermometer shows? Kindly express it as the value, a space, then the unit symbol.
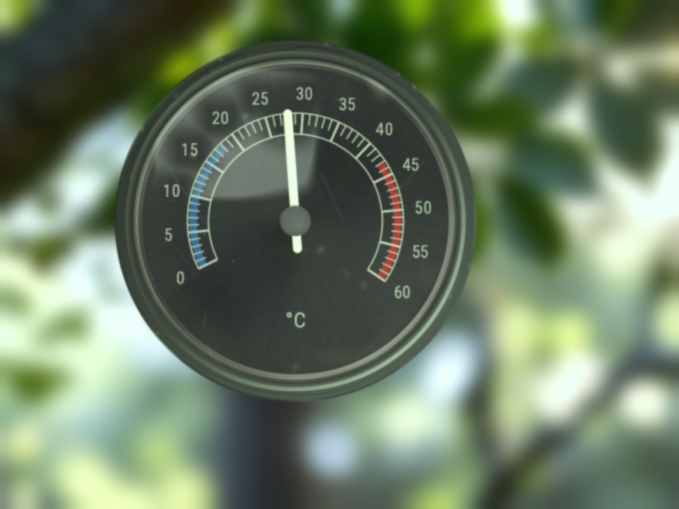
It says 28 °C
